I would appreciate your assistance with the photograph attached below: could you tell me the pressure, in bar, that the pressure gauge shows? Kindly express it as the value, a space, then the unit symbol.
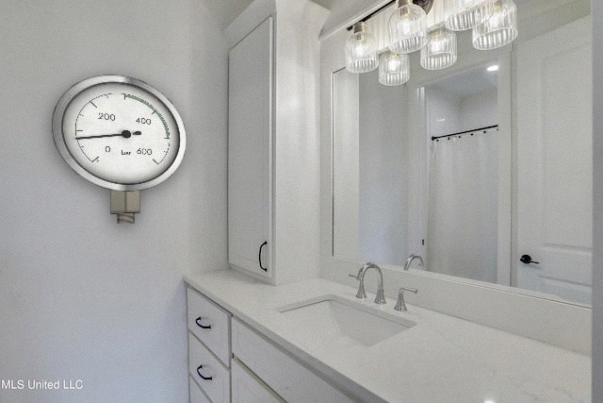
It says 75 bar
